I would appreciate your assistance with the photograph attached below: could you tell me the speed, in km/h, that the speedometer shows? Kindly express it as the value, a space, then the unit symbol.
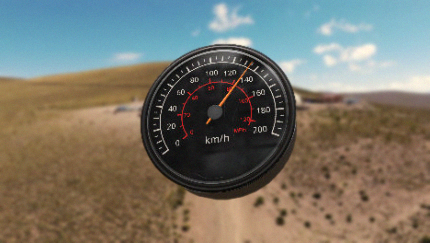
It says 135 km/h
